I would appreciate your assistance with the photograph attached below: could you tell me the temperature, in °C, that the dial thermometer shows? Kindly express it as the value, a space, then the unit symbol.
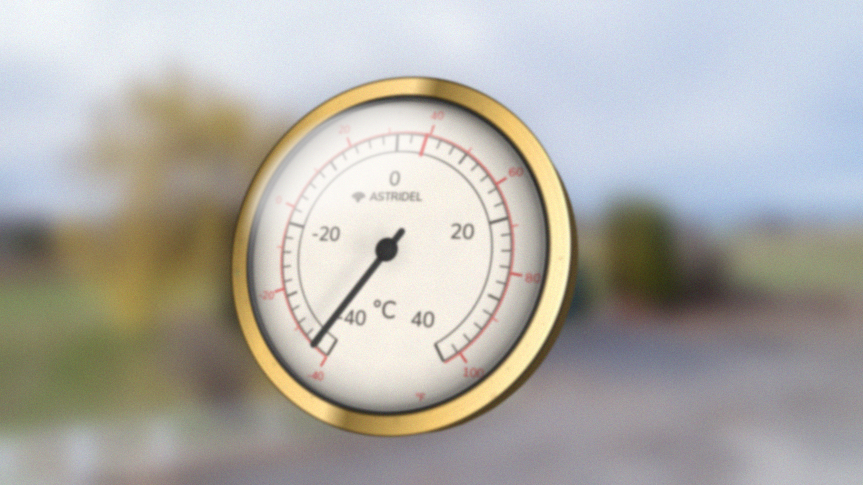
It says -38 °C
